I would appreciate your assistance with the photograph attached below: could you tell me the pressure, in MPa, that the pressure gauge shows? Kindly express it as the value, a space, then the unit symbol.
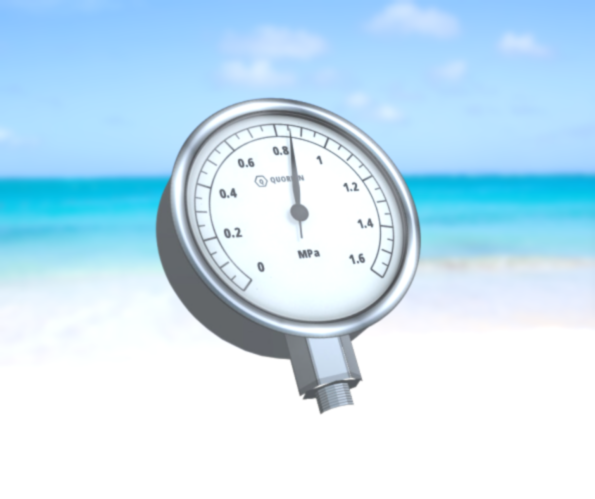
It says 0.85 MPa
